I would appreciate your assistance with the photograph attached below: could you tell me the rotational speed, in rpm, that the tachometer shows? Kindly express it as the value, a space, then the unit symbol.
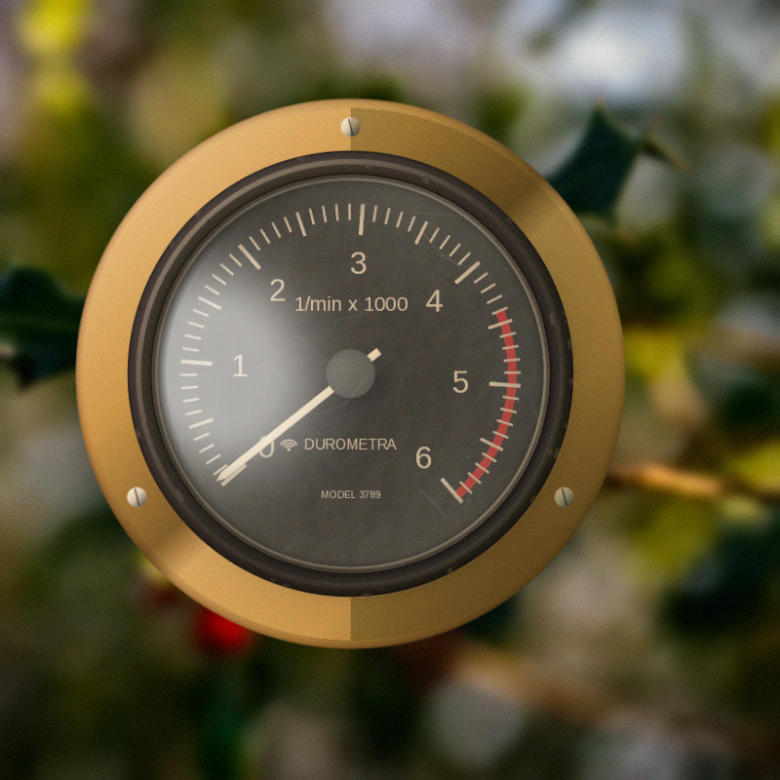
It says 50 rpm
